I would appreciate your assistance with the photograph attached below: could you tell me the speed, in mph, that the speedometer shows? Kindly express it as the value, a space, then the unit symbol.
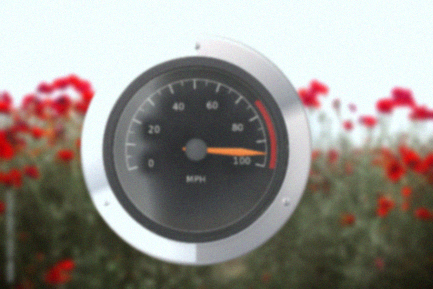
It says 95 mph
